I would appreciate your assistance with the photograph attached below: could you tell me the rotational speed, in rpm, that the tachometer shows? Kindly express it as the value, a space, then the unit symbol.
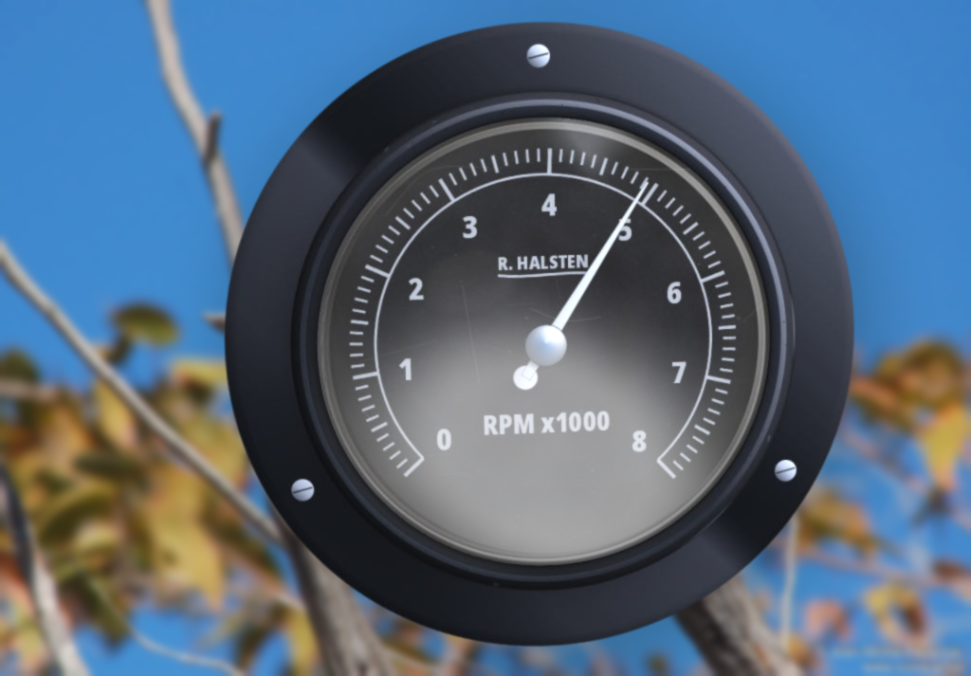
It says 4900 rpm
